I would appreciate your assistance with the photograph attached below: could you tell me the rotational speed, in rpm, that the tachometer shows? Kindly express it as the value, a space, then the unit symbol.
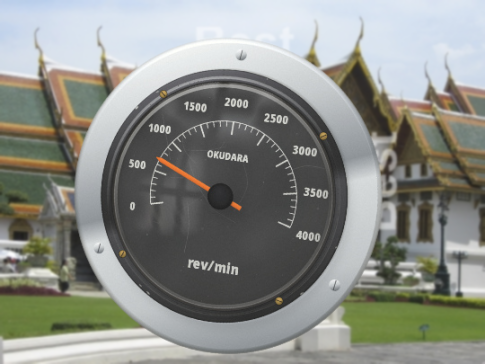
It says 700 rpm
